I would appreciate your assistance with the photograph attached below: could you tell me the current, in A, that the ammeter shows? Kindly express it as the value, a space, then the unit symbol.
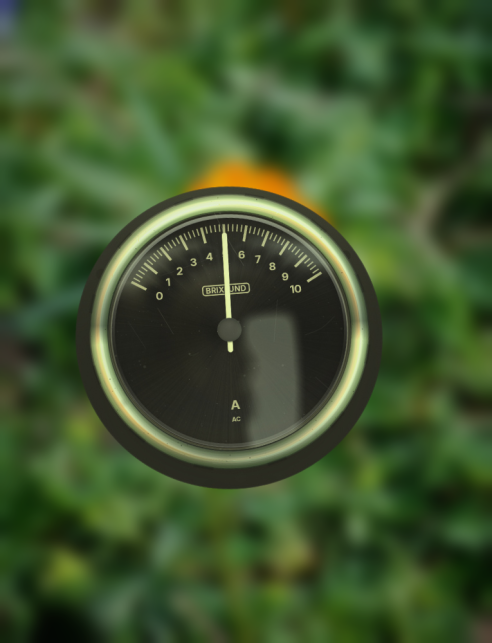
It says 5 A
